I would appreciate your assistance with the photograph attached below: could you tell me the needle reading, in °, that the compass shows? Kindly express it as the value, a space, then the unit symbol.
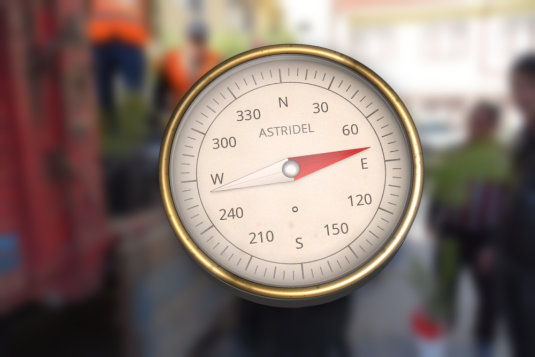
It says 80 °
